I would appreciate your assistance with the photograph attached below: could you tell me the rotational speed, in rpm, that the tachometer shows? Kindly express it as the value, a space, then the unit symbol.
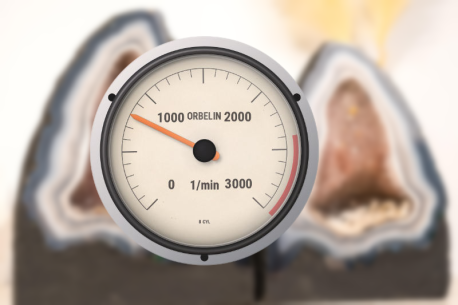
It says 800 rpm
